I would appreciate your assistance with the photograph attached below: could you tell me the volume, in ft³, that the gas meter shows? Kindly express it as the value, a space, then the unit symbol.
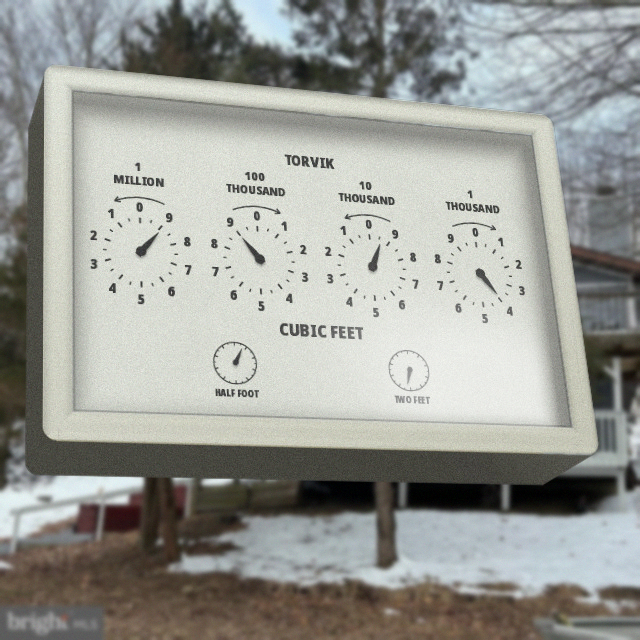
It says 889400 ft³
